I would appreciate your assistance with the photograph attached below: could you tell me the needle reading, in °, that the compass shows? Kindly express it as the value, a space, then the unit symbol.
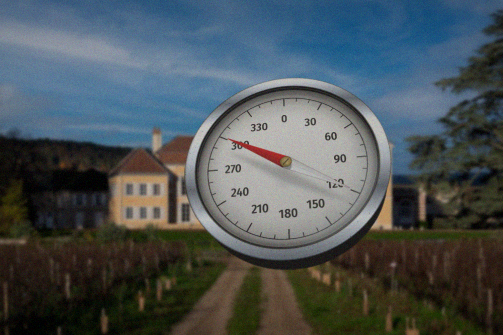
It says 300 °
